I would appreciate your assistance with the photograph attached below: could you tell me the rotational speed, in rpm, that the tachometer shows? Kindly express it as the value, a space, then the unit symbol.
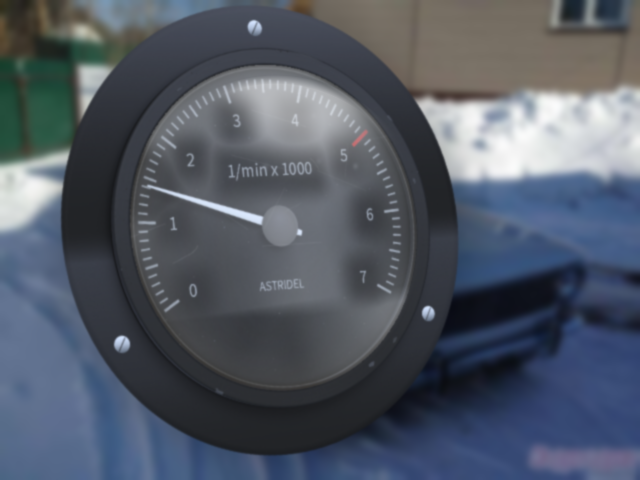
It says 1400 rpm
